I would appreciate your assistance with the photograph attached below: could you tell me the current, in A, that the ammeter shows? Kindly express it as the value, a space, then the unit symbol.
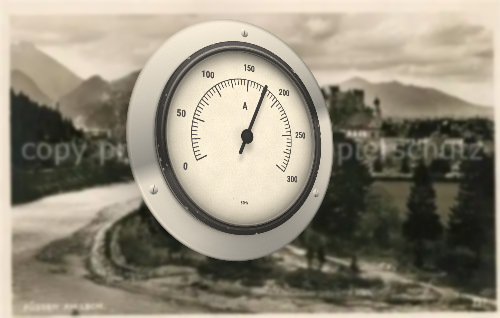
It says 175 A
